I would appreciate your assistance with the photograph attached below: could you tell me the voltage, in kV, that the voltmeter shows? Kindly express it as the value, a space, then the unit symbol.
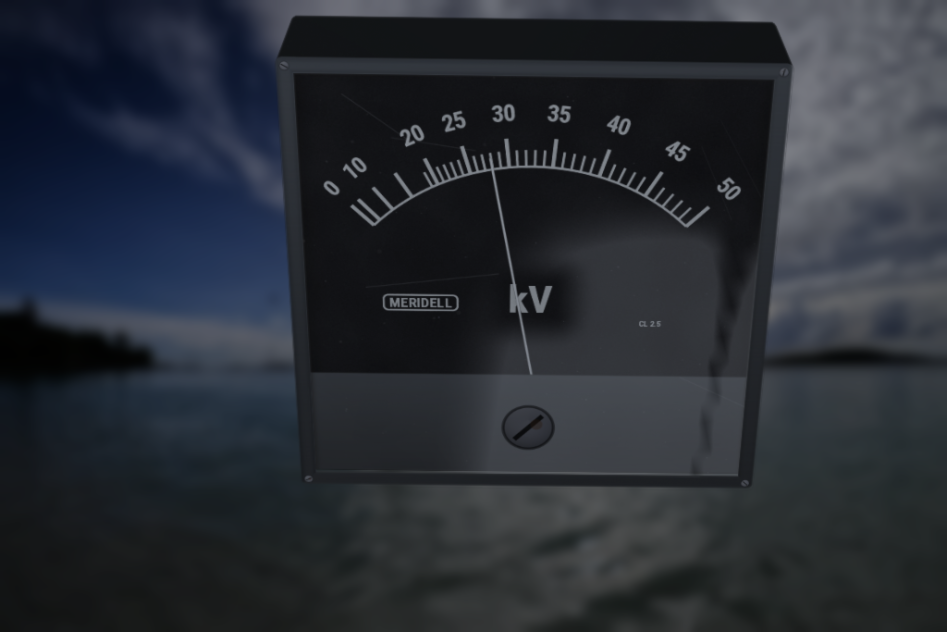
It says 28 kV
